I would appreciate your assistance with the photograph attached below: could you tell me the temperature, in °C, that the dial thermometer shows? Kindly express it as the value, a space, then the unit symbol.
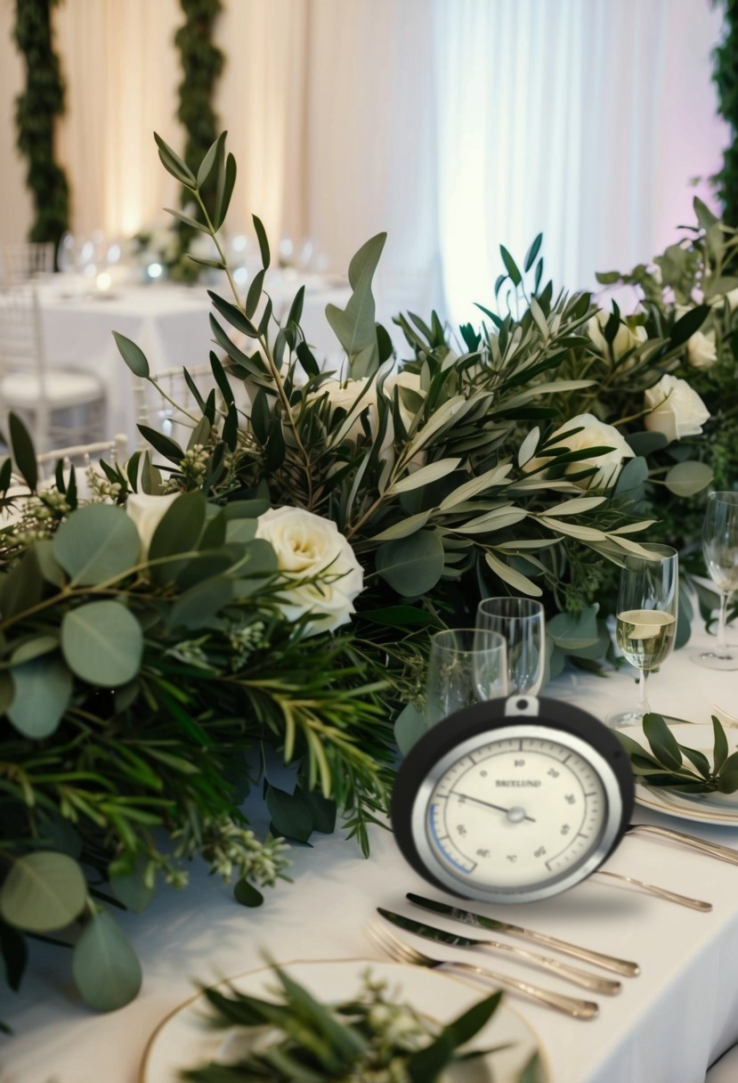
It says -8 °C
